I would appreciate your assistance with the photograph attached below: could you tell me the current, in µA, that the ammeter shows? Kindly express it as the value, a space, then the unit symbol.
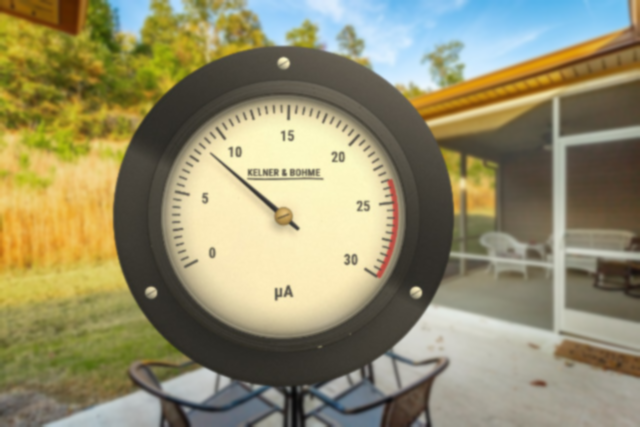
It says 8.5 µA
